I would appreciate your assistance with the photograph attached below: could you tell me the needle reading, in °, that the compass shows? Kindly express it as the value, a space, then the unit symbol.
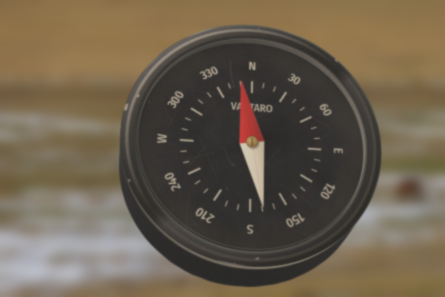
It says 350 °
